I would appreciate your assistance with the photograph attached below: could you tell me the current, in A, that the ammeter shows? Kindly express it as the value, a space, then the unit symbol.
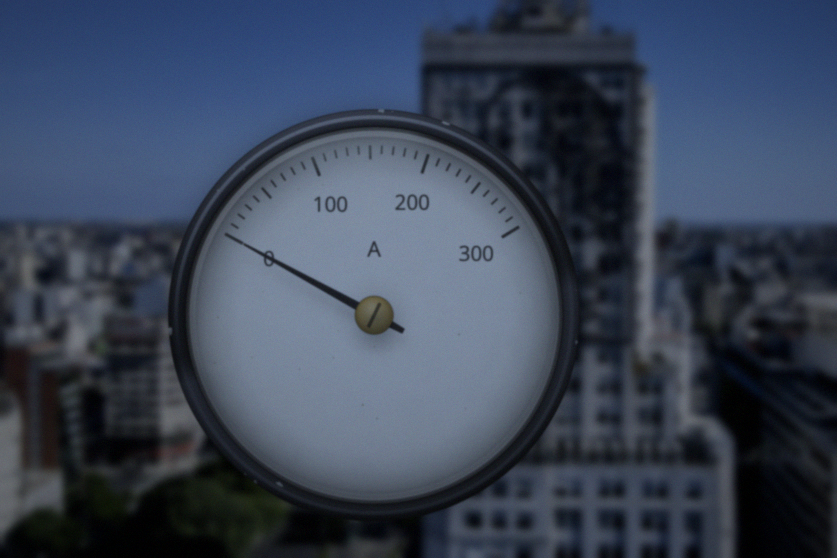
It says 0 A
